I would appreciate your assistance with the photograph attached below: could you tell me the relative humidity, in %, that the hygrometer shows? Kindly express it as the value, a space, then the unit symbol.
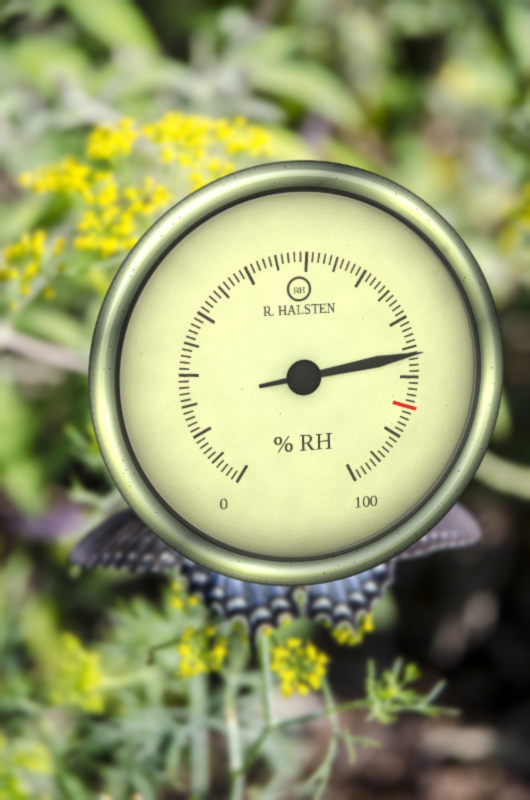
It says 76 %
